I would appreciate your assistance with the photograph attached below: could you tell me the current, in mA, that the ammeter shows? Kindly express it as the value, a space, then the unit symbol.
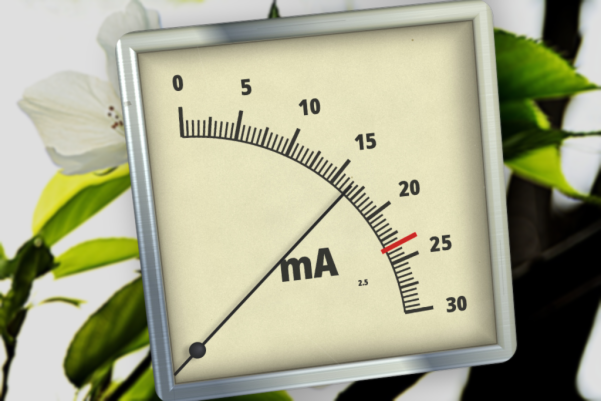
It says 16.5 mA
